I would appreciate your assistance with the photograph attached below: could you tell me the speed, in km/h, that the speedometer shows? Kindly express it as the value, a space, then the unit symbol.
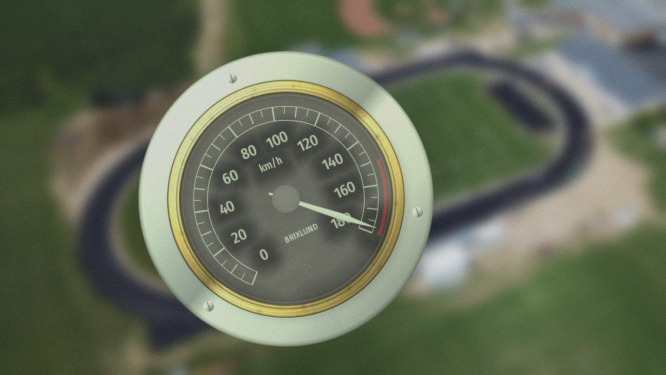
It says 177.5 km/h
